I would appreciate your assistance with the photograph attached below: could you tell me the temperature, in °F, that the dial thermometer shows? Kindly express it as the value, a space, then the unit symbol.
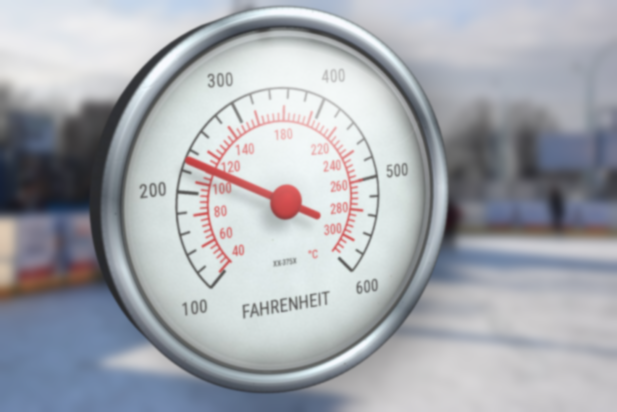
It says 230 °F
